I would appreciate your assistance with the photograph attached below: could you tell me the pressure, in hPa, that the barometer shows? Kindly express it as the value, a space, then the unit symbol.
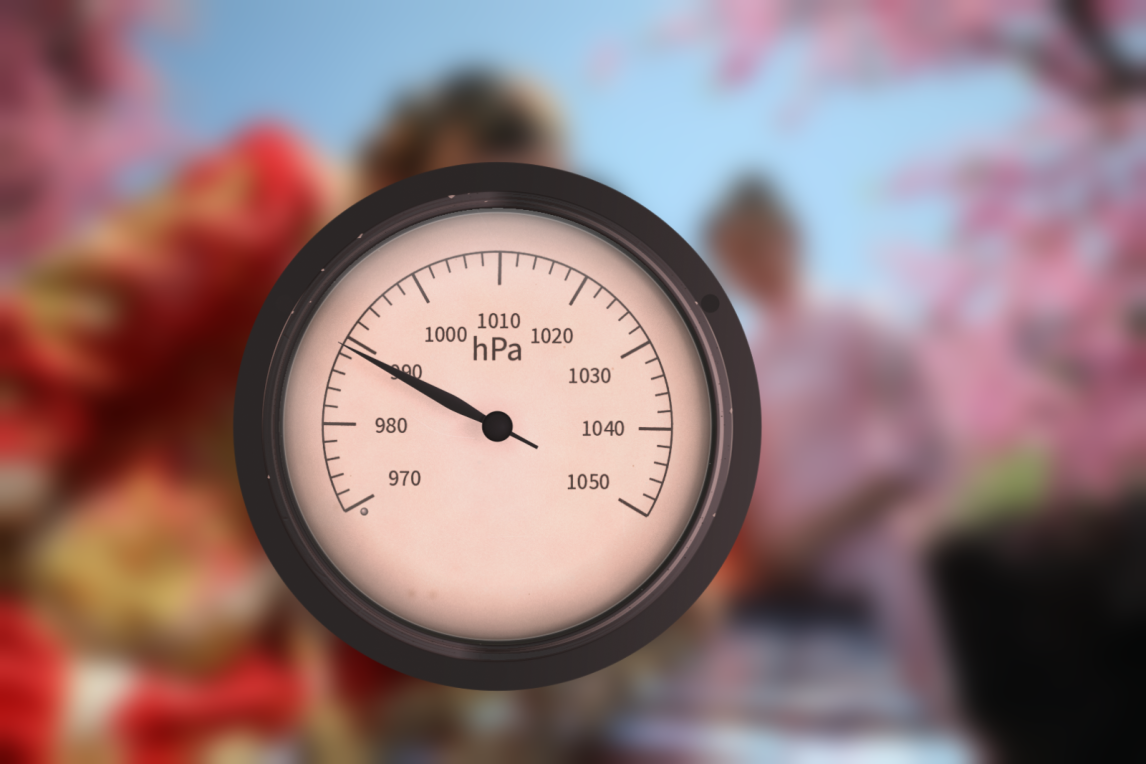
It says 989 hPa
